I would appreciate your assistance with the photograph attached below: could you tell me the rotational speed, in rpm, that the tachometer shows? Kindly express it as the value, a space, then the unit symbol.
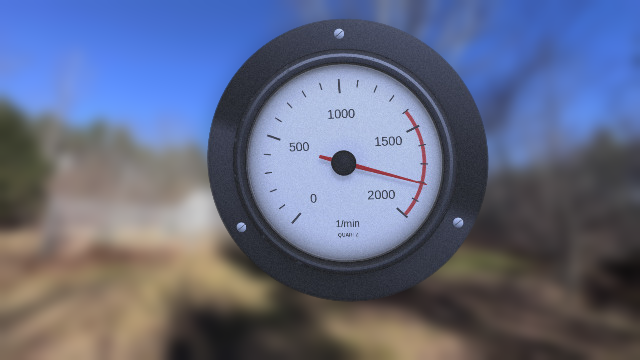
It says 1800 rpm
